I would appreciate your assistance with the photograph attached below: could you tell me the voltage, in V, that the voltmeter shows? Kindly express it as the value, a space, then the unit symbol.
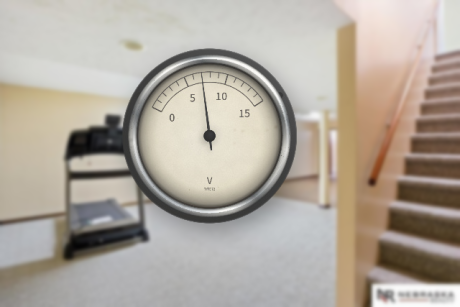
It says 7 V
